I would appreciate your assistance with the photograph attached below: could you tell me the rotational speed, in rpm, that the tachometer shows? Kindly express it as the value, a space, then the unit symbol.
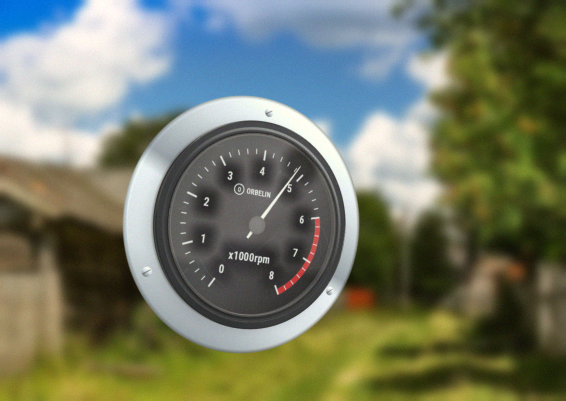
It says 4800 rpm
